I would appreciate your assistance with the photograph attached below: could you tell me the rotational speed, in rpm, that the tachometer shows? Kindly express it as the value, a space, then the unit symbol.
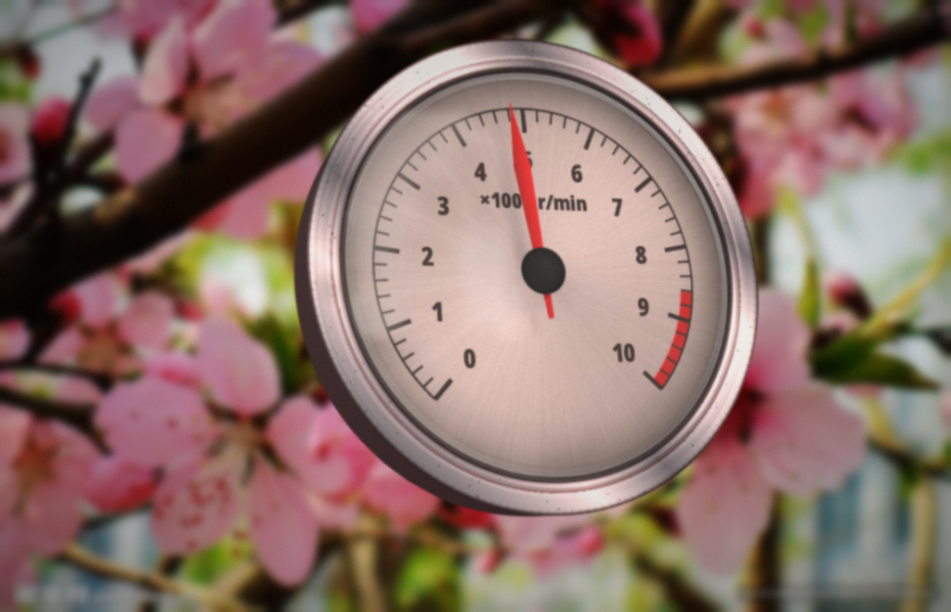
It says 4800 rpm
